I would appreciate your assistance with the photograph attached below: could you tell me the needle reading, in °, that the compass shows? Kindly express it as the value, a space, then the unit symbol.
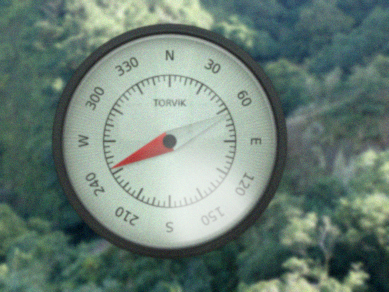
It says 245 °
